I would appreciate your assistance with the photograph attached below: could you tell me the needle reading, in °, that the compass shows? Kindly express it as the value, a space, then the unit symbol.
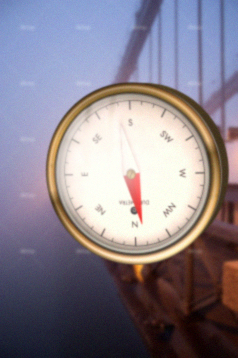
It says 350 °
